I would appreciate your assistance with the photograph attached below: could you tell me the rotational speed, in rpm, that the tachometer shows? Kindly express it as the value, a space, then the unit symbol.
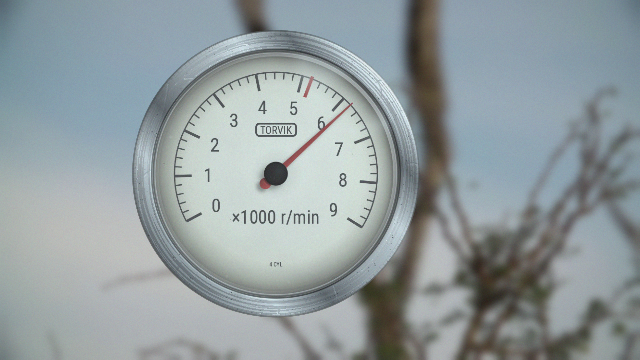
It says 6200 rpm
